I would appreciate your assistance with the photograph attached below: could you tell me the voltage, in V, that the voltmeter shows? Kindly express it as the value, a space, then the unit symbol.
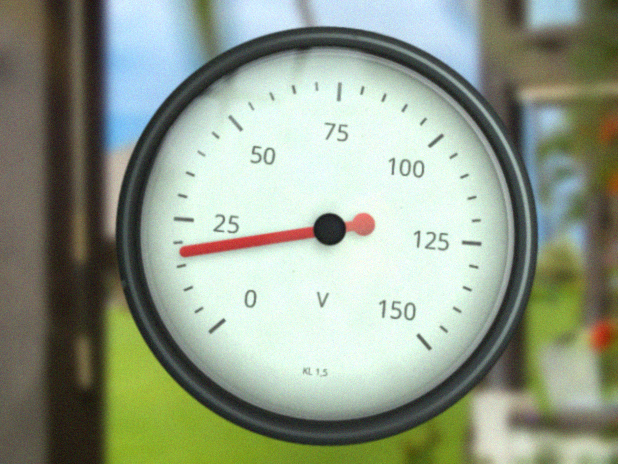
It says 17.5 V
